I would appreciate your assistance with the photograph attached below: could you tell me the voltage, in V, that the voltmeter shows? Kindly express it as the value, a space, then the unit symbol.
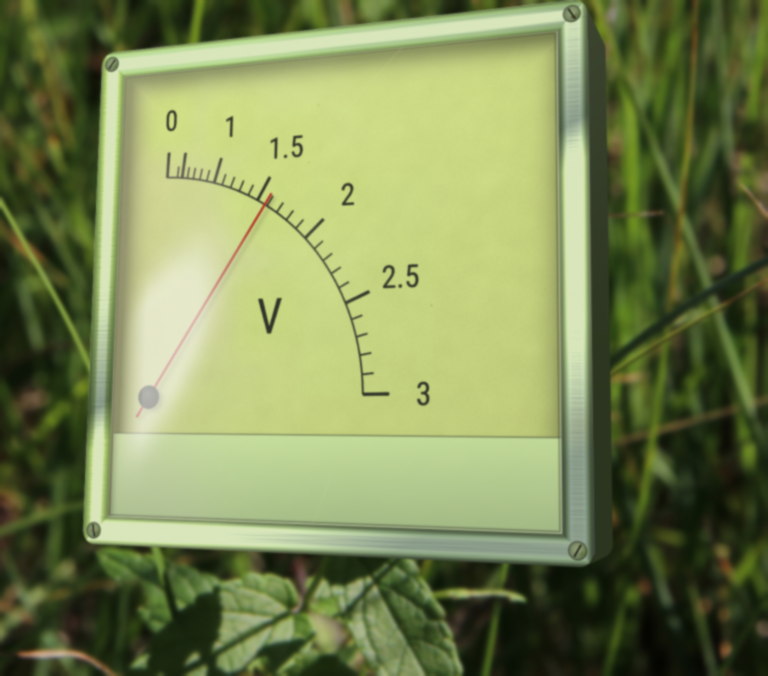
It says 1.6 V
